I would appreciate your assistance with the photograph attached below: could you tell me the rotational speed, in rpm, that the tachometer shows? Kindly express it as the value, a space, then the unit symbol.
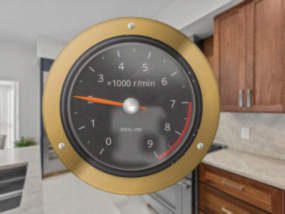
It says 2000 rpm
